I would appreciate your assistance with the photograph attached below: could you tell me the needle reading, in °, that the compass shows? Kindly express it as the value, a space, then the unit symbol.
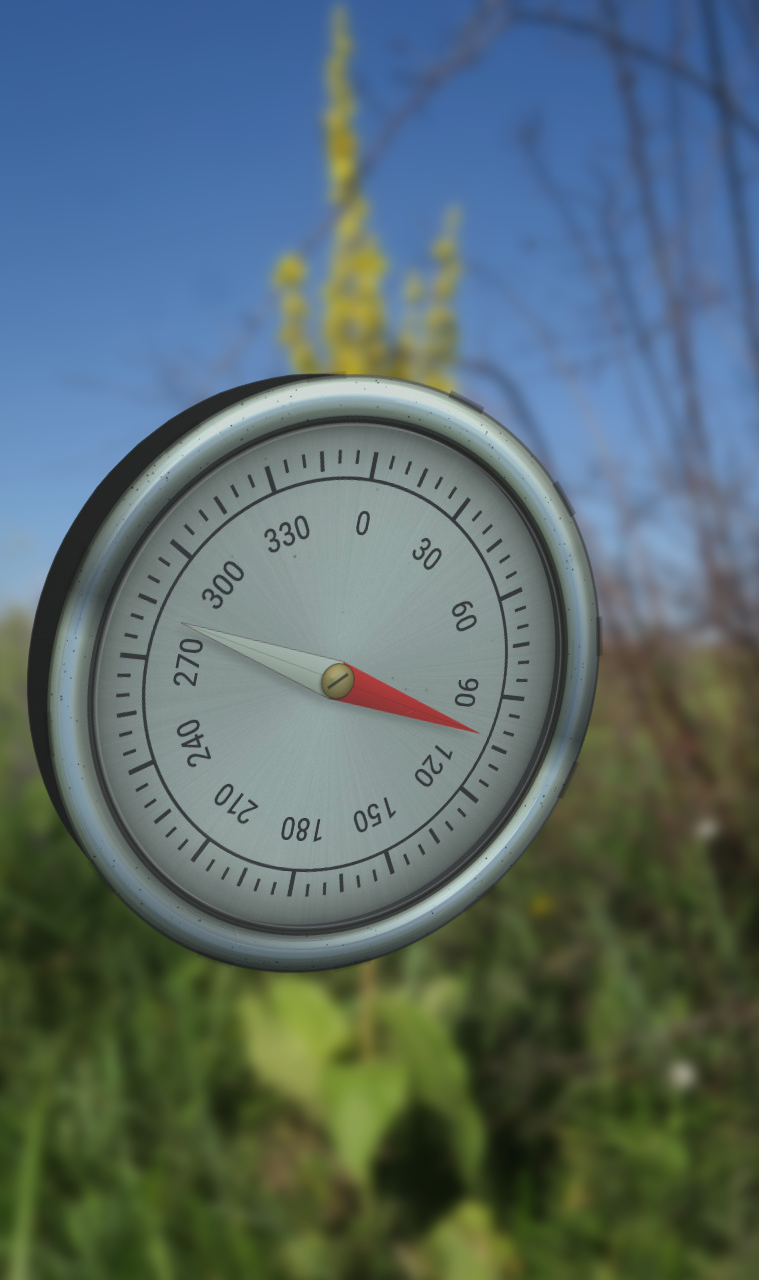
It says 102.5 °
